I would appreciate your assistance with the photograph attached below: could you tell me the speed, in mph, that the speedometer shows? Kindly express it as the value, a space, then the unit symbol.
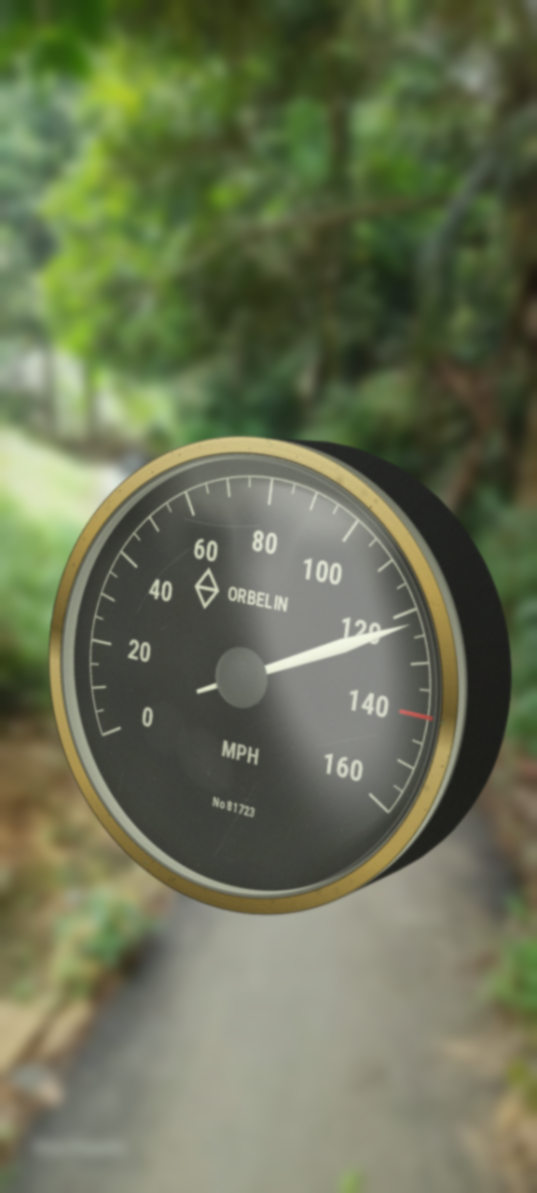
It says 122.5 mph
